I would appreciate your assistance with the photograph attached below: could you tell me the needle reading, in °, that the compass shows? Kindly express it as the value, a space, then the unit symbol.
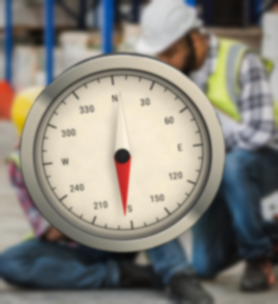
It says 185 °
